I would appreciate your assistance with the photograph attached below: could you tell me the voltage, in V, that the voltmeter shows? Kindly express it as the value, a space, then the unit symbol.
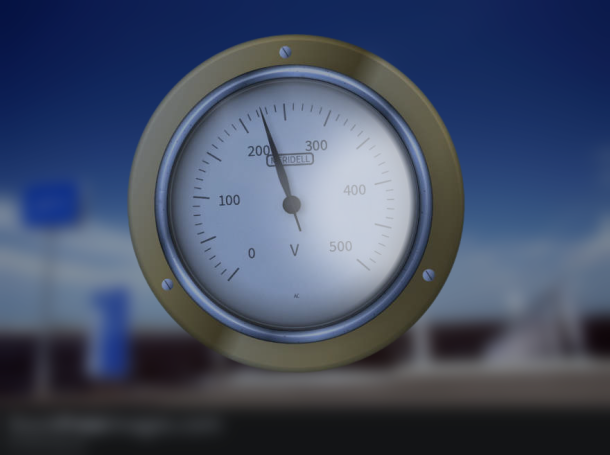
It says 225 V
